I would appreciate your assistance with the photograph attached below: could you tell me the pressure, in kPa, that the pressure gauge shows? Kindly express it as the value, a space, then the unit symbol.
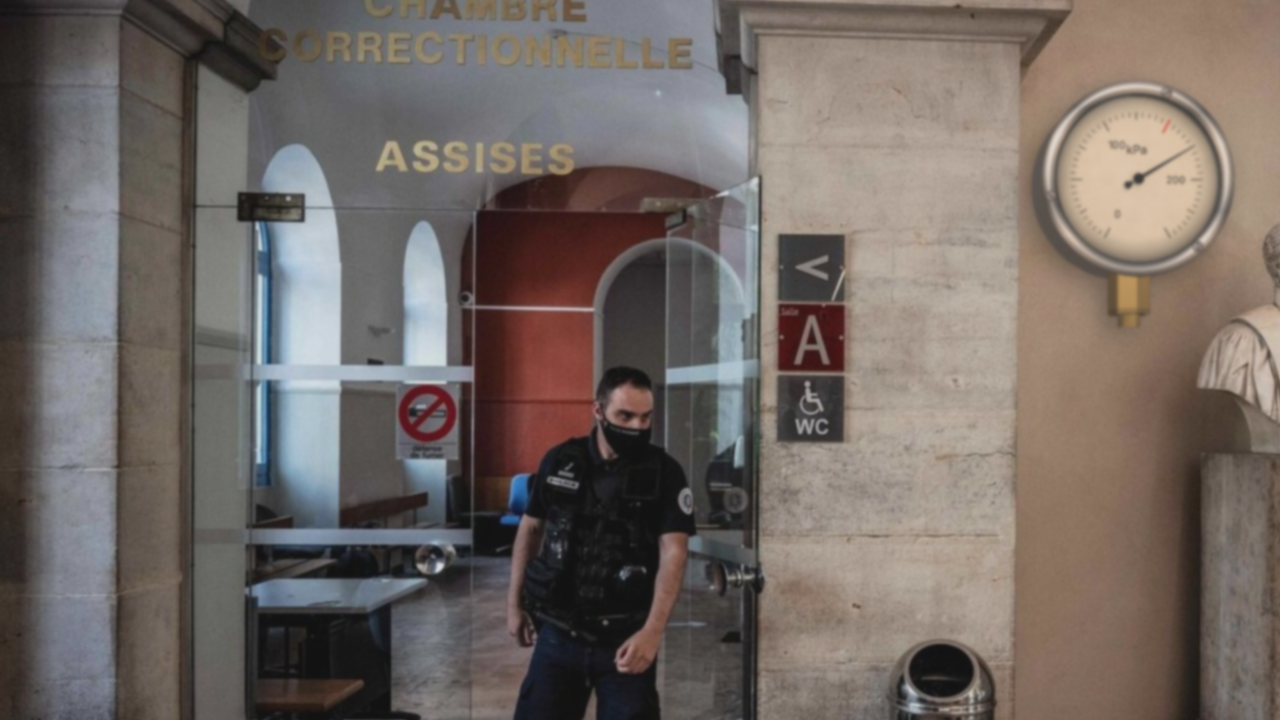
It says 175 kPa
